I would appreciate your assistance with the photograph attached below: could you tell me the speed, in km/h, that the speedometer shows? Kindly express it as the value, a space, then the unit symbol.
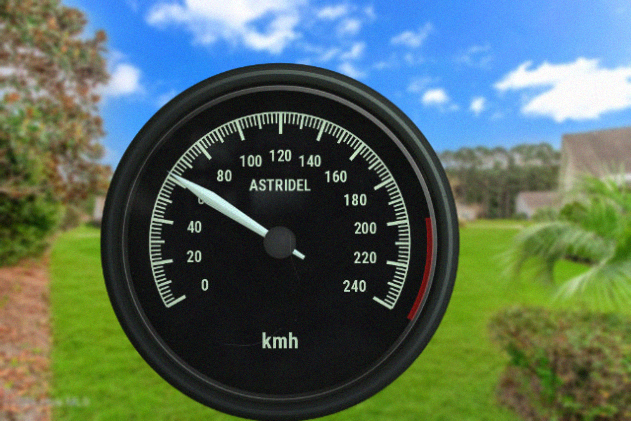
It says 62 km/h
